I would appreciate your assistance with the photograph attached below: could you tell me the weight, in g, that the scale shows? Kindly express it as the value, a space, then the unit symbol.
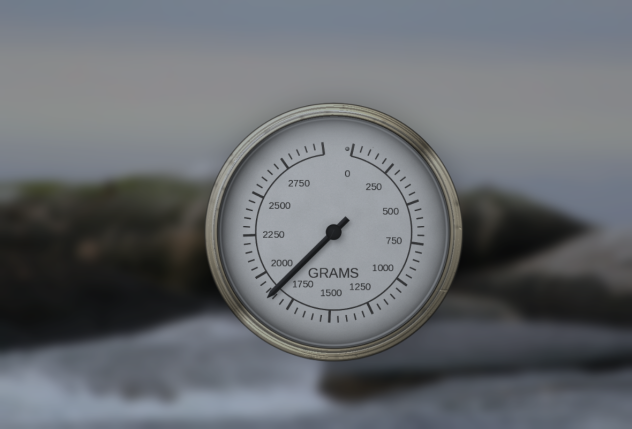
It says 1875 g
